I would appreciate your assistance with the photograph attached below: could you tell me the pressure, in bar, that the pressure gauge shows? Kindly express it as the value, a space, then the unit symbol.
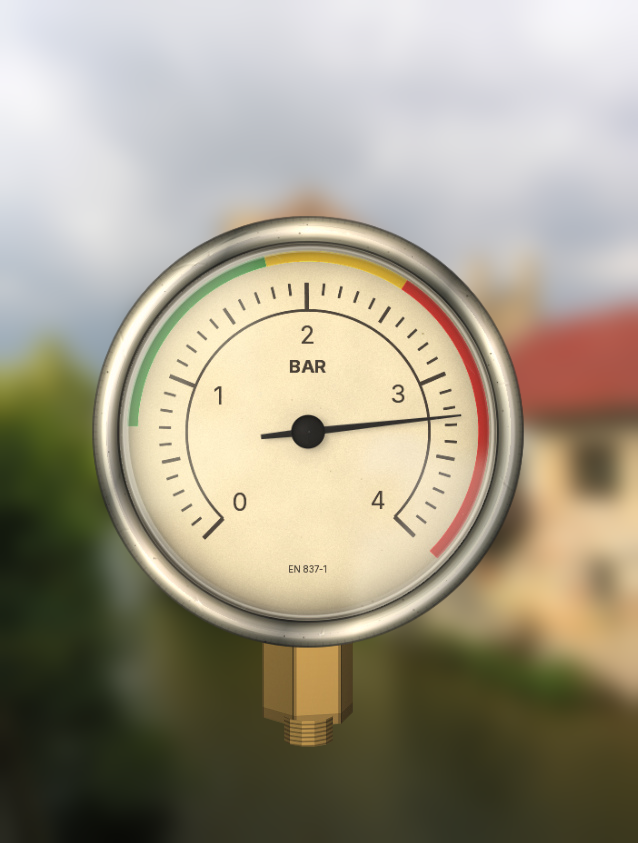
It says 3.25 bar
